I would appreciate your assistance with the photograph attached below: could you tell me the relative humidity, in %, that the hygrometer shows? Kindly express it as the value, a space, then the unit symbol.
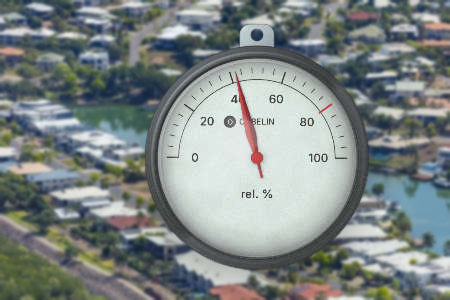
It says 42 %
